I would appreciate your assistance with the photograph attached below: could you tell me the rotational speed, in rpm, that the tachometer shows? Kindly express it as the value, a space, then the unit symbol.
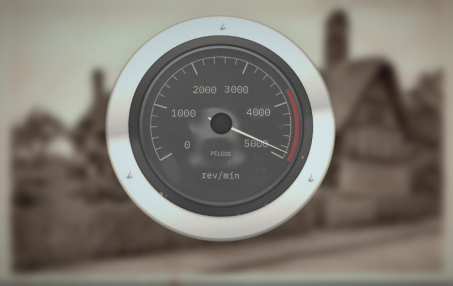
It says 4900 rpm
